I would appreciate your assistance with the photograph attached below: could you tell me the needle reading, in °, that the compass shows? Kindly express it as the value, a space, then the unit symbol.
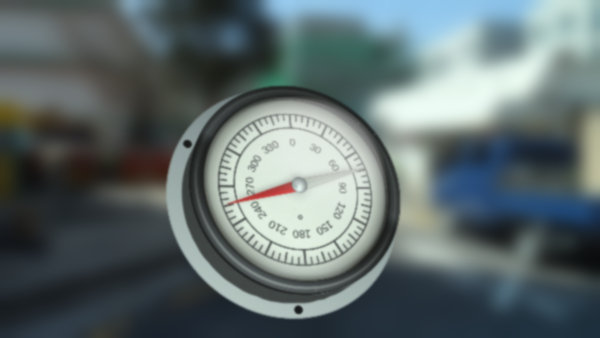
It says 255 °
